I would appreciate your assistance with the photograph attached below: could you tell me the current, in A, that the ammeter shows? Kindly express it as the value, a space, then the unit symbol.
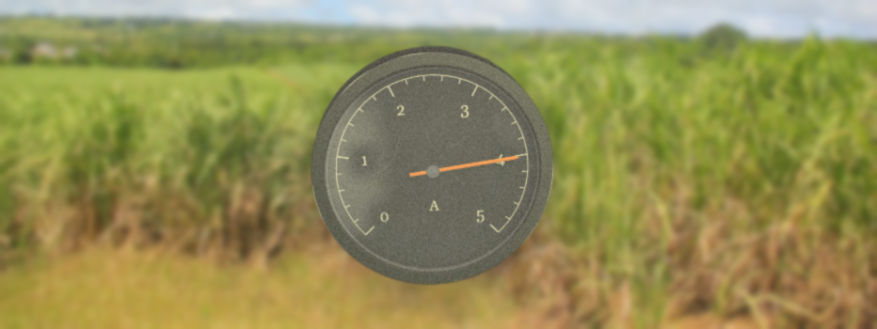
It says 4 A
